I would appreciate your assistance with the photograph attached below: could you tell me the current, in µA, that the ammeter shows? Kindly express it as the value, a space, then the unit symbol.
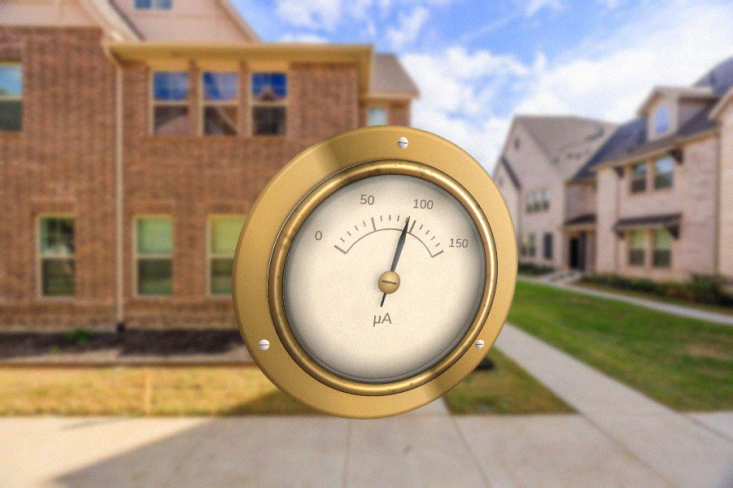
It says 90 µA
